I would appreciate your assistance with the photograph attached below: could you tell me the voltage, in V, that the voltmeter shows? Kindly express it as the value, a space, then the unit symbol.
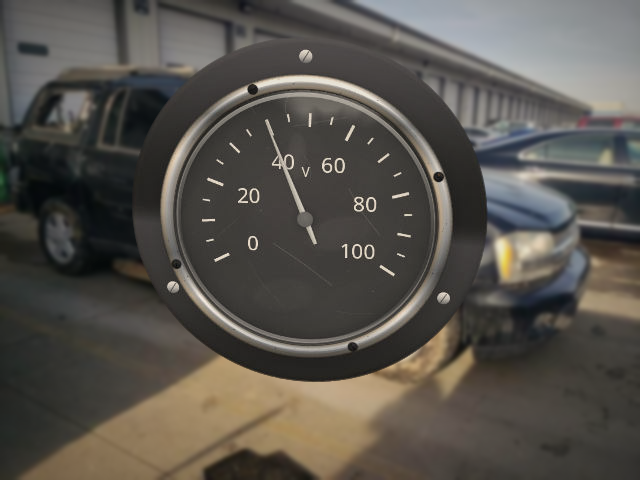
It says 40 V
